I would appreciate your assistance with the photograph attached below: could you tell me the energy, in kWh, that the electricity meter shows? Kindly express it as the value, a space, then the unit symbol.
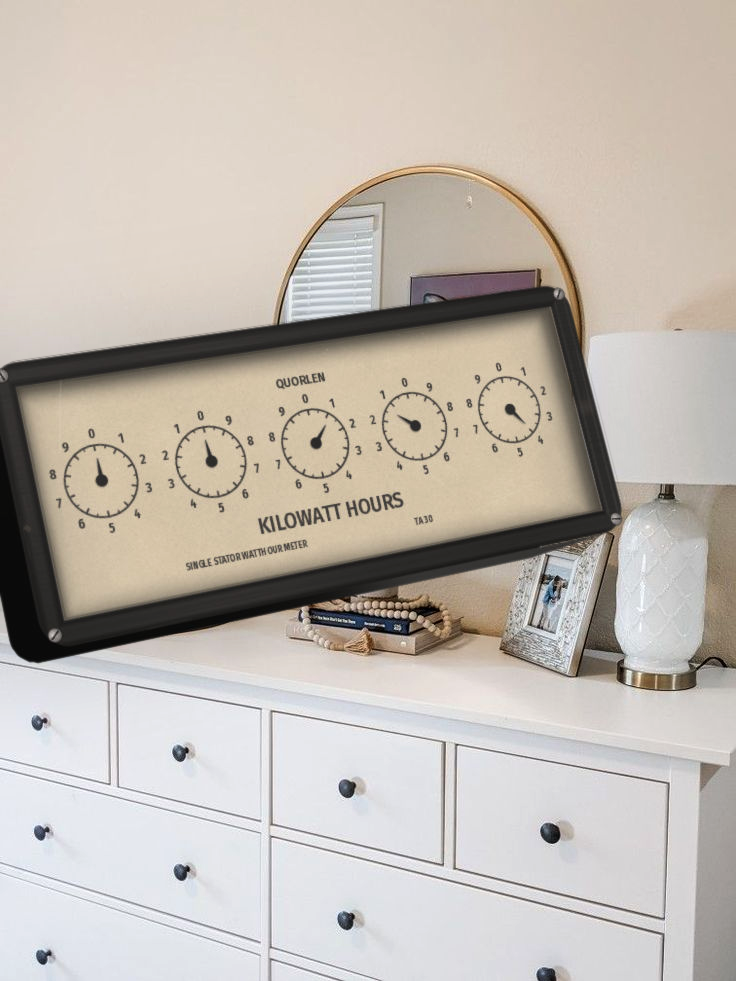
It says 114 kWh
